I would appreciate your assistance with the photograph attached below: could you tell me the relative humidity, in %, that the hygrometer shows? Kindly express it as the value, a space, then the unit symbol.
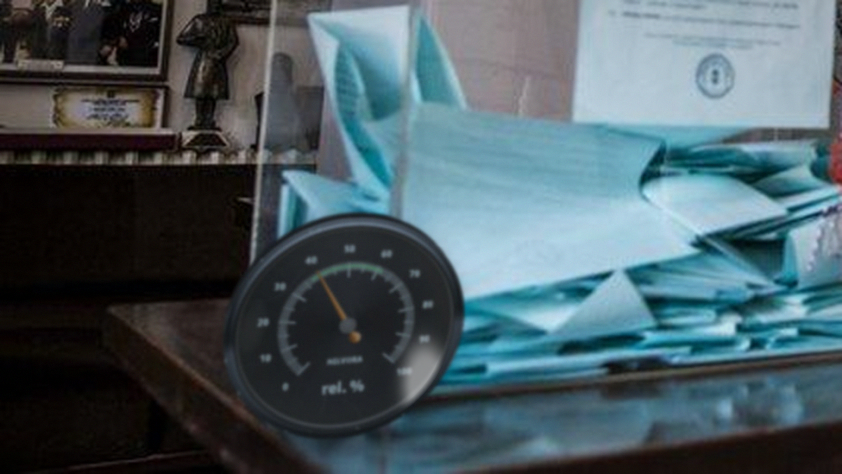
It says 40 %
